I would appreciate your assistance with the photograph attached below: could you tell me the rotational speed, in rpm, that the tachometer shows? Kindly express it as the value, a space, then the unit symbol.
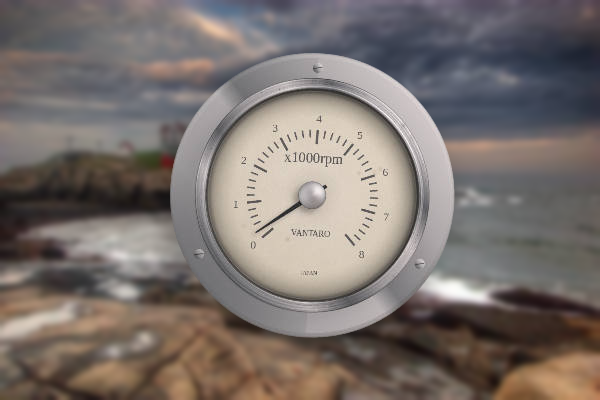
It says 200 rpm
